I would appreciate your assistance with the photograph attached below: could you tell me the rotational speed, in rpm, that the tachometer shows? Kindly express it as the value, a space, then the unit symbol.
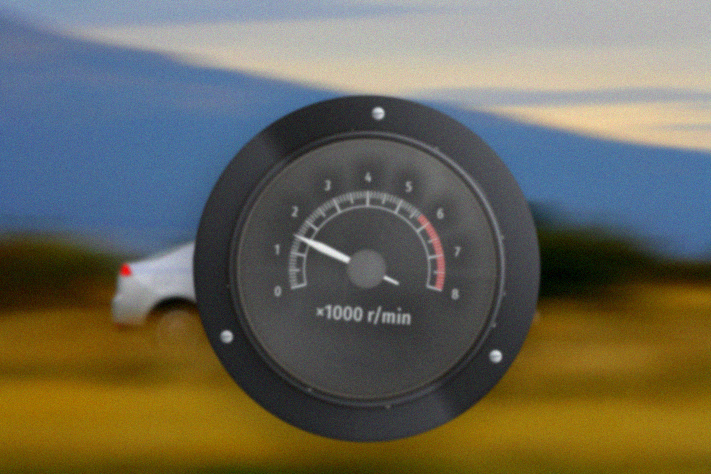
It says 1500 rpm
